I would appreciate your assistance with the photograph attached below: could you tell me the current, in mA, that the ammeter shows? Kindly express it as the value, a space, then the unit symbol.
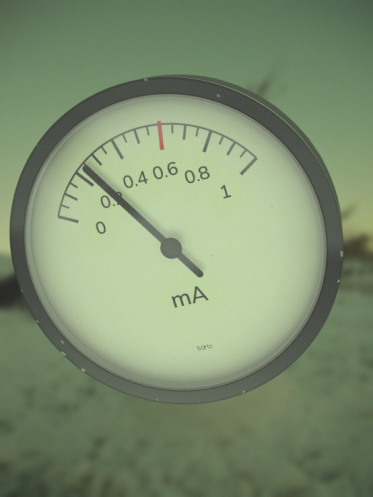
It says 0.25 mA
